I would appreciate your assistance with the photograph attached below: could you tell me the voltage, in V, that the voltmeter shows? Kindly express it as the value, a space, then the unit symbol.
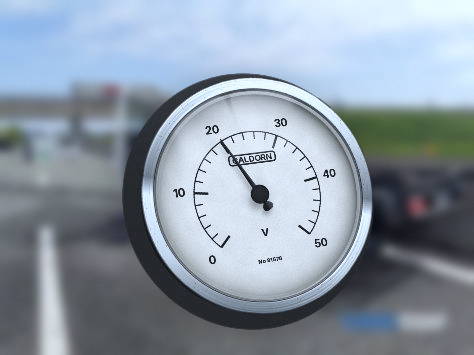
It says 20 V
